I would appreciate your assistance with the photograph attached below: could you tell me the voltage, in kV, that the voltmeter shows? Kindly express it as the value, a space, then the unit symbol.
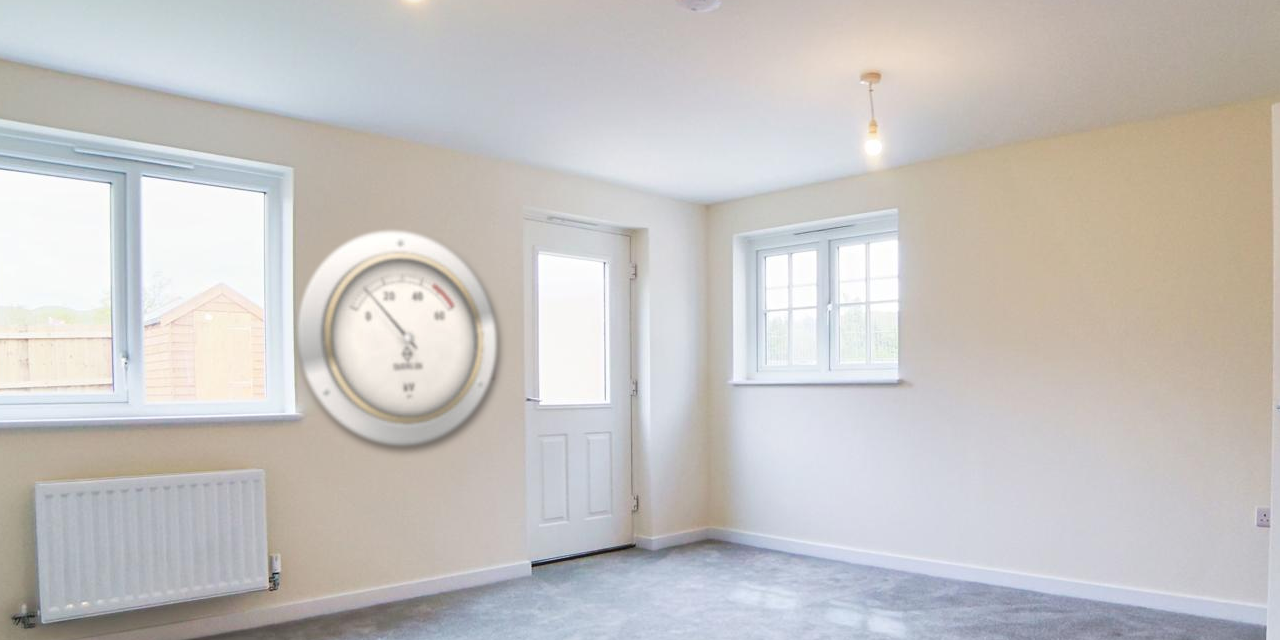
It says 10 kV
